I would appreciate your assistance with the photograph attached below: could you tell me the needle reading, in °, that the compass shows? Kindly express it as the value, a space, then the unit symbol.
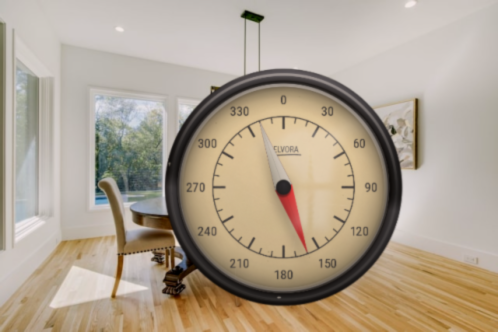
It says 160 °
